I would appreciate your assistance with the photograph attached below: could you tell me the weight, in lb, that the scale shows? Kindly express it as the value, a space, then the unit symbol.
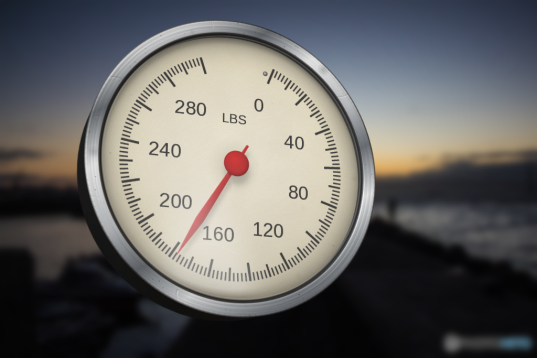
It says 178 lb
